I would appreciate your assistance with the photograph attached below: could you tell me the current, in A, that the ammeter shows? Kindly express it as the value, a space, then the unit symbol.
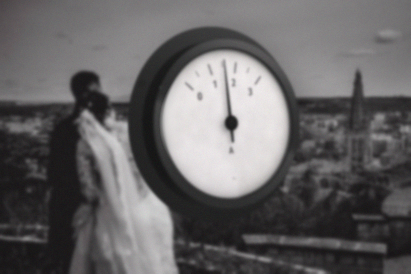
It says 1.5 A
